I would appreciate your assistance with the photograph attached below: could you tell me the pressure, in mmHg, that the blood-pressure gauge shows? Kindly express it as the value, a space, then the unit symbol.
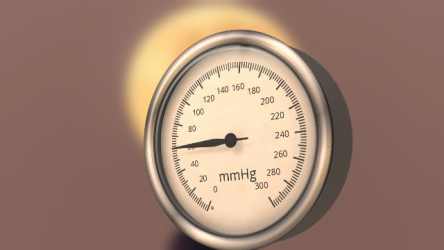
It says 60 mmHg
